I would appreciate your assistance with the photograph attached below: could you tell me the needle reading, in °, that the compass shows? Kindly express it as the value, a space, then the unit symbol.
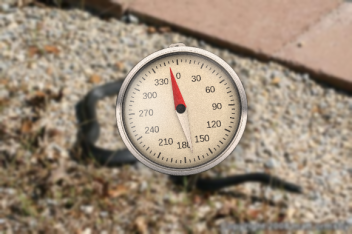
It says 350 °
